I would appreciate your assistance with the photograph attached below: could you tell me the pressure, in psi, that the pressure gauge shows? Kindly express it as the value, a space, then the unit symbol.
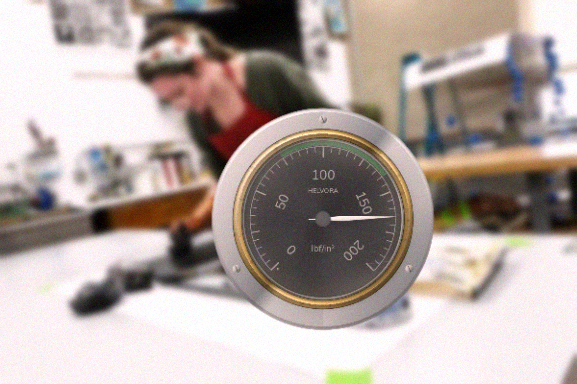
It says 165 psi
